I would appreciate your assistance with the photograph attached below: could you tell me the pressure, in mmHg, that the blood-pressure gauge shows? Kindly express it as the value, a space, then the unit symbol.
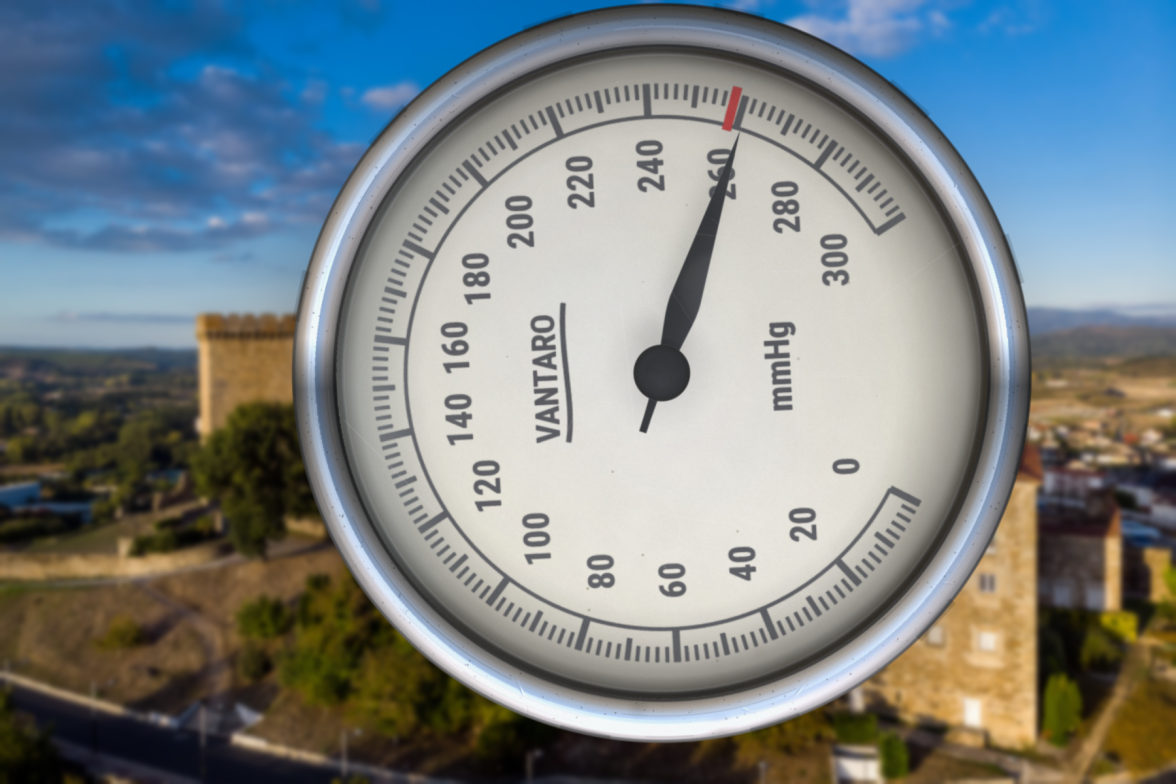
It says 261 mmHg
